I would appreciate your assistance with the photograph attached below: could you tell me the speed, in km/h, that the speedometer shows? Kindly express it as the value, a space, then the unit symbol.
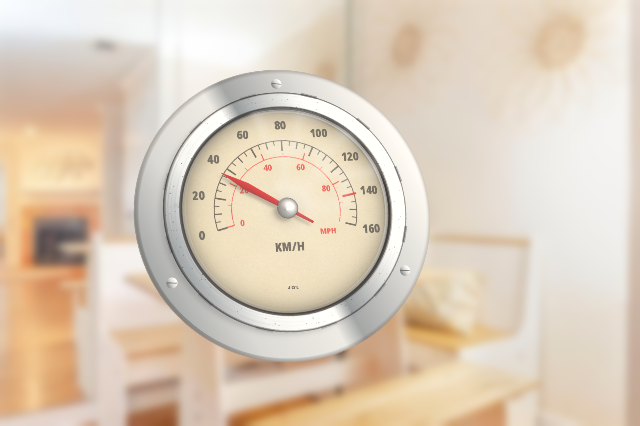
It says 35 km/h
